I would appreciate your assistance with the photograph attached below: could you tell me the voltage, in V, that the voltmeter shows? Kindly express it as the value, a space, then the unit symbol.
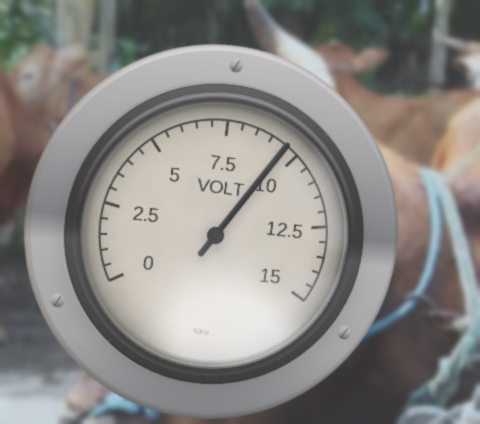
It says 9.5 V
